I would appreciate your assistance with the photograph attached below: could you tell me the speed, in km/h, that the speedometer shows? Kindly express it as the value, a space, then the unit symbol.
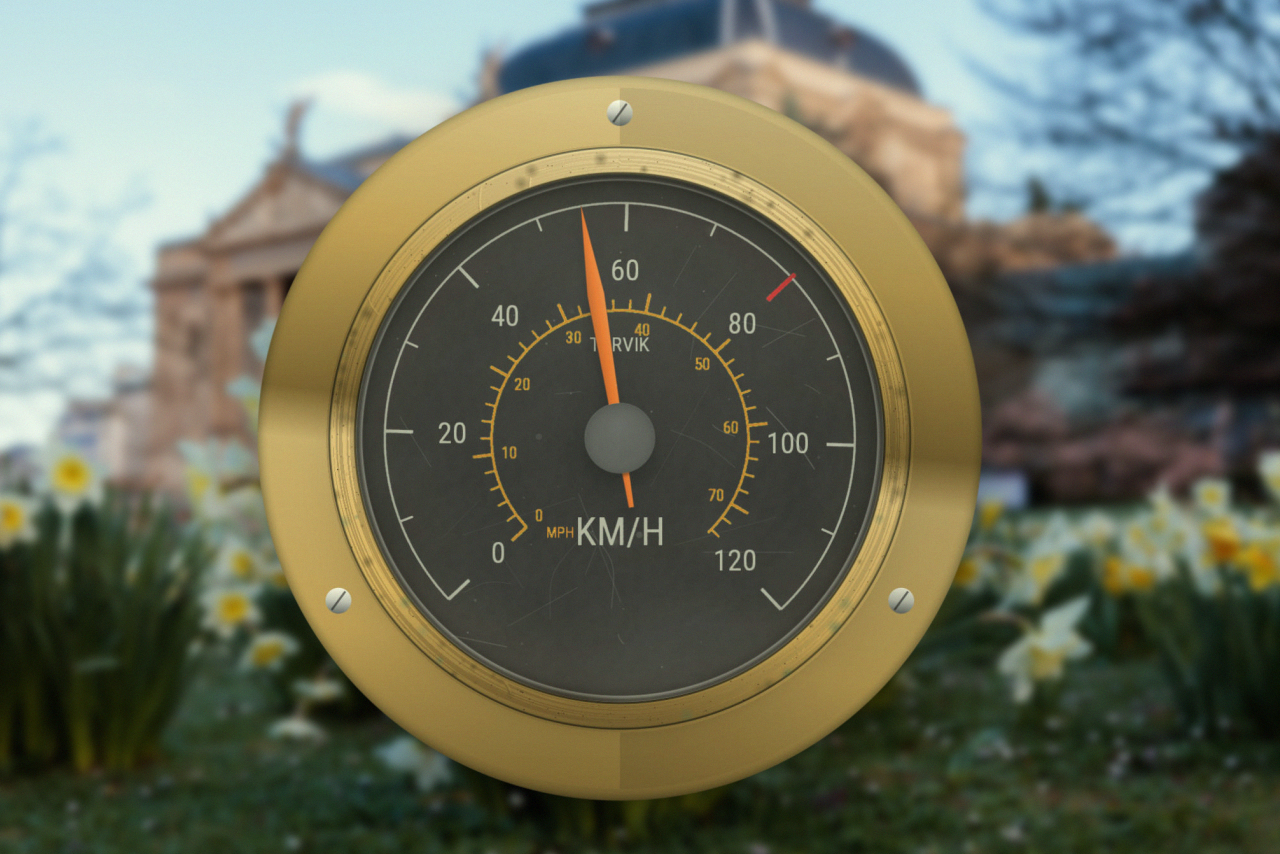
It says 55 km/h
